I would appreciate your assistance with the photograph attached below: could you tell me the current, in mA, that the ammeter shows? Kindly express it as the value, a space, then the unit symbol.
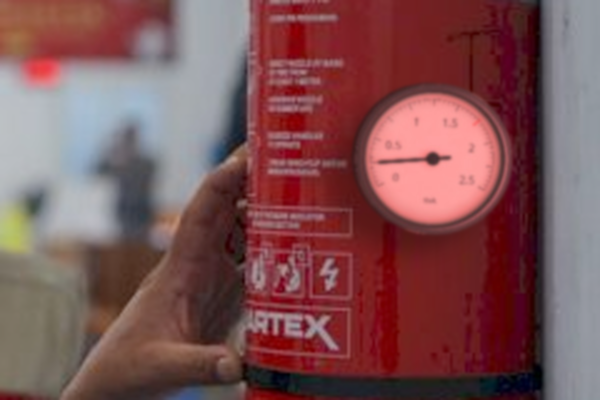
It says 0.25 mA
